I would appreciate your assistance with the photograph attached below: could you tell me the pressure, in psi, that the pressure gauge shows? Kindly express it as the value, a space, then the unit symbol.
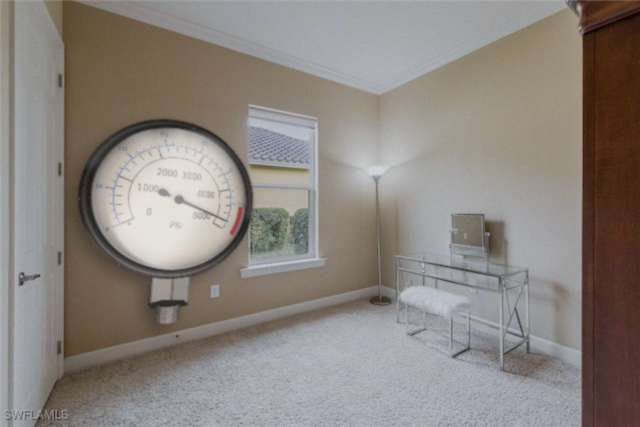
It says 4800 psi
